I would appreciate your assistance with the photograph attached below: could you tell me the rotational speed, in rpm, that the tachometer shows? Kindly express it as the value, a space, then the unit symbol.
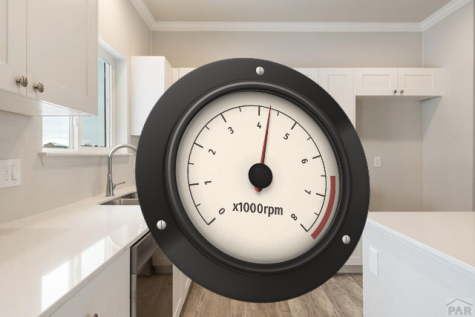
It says 4250 rpm
